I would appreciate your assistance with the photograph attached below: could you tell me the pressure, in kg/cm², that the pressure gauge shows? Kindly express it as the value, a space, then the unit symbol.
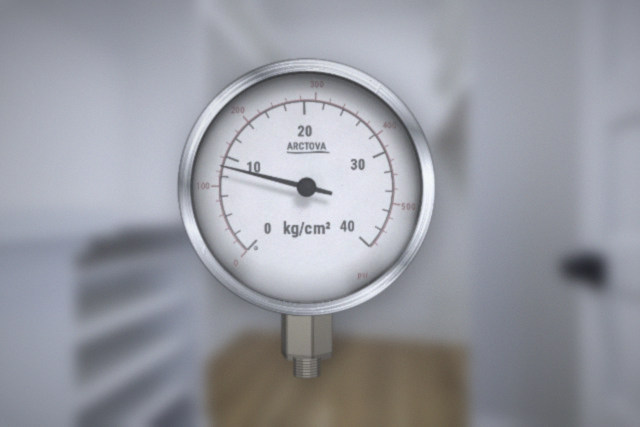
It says 9 kg/cm²
